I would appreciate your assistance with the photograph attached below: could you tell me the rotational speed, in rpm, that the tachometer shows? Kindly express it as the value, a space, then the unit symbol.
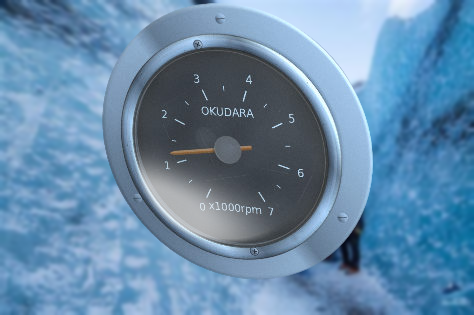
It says 1250 rpm
